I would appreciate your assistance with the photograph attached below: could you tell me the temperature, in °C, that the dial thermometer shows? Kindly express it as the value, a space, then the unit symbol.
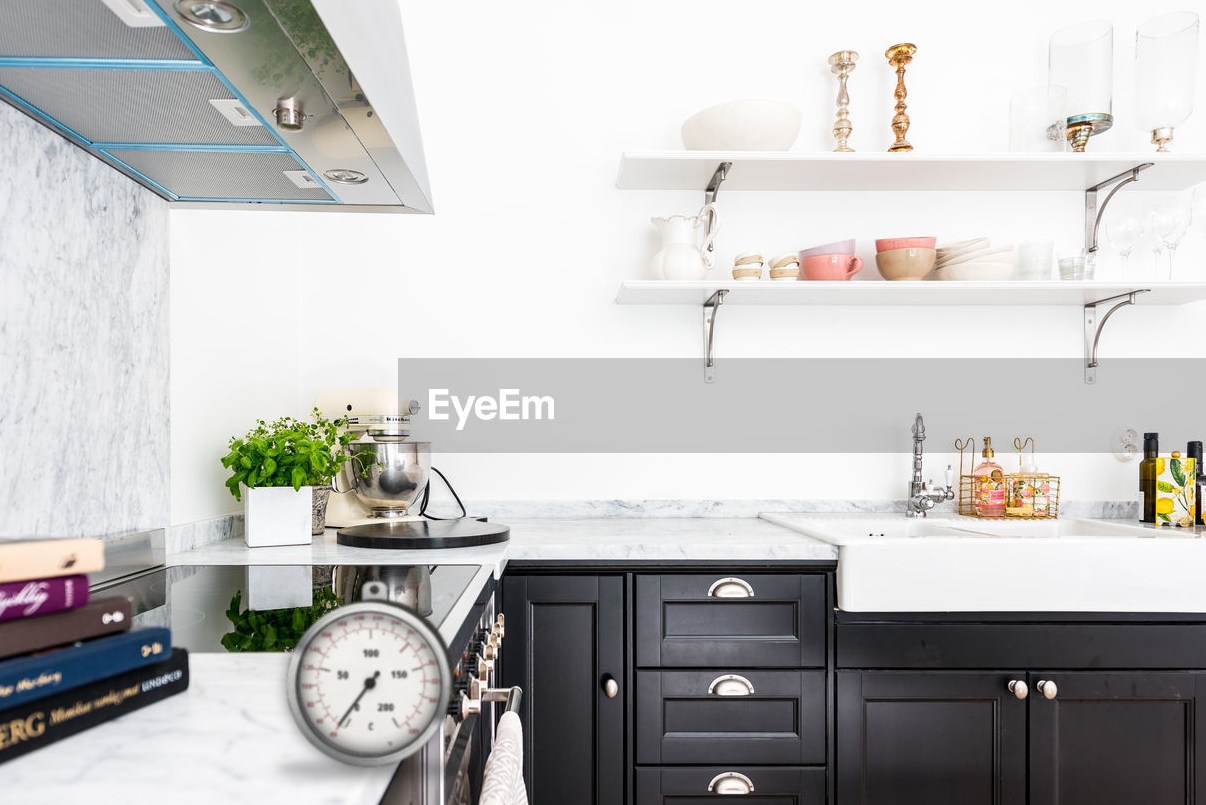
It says 5 °C
